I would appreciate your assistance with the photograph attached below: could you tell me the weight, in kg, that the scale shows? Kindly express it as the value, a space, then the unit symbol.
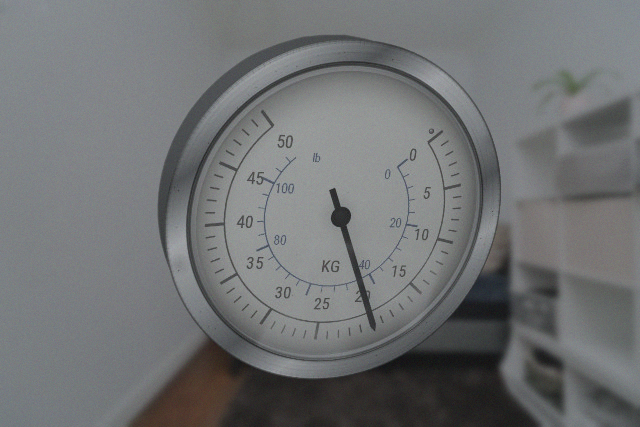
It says 20 kg
